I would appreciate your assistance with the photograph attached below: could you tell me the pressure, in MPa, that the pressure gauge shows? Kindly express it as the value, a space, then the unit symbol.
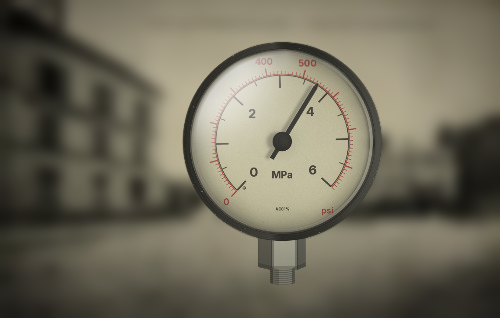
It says 3.75 MPa
